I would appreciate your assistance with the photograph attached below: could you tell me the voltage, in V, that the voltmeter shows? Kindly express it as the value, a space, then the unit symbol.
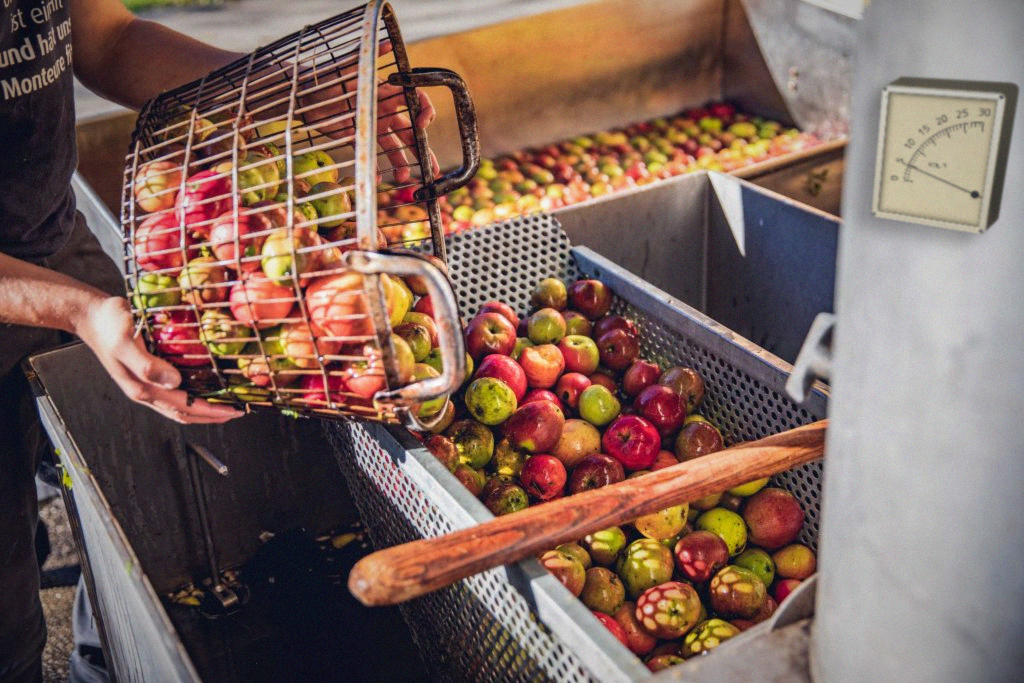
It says 5 V
